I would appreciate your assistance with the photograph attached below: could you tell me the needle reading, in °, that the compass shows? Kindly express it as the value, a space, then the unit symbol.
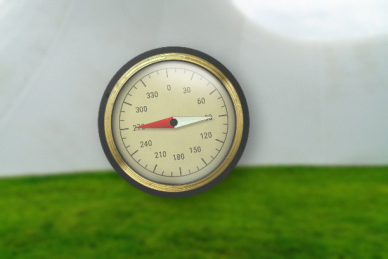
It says 270 °
